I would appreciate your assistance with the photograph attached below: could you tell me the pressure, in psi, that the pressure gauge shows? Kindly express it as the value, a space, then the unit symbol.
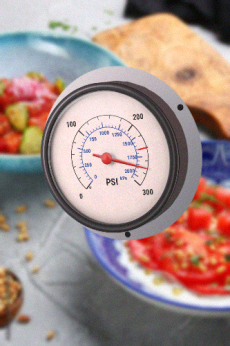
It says 270 psi
